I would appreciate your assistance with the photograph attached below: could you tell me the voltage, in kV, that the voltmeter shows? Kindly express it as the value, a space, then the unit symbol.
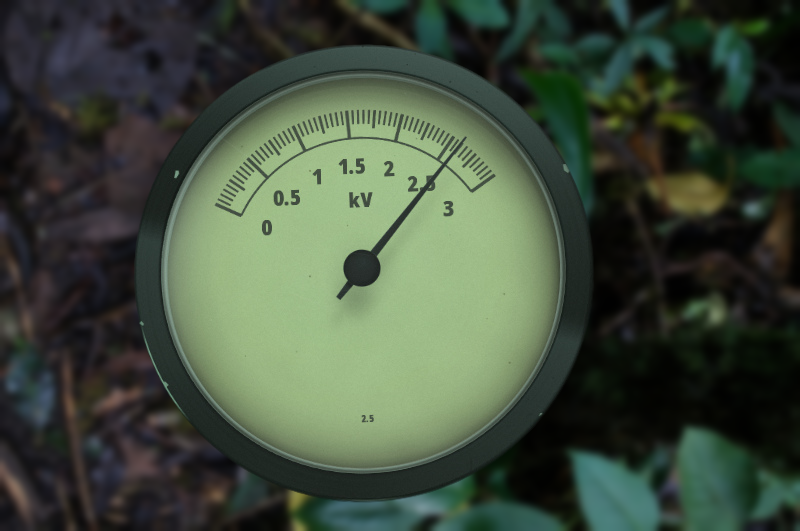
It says 2.6 kV
